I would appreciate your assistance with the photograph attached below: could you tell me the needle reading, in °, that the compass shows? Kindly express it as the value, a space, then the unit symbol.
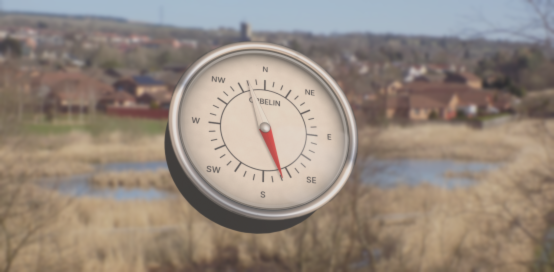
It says 160 °
